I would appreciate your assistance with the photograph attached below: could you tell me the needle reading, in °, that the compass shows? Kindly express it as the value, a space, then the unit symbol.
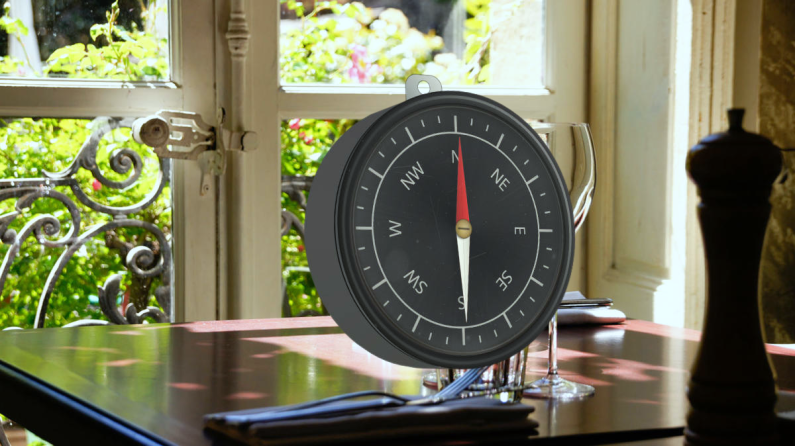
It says 0 °
